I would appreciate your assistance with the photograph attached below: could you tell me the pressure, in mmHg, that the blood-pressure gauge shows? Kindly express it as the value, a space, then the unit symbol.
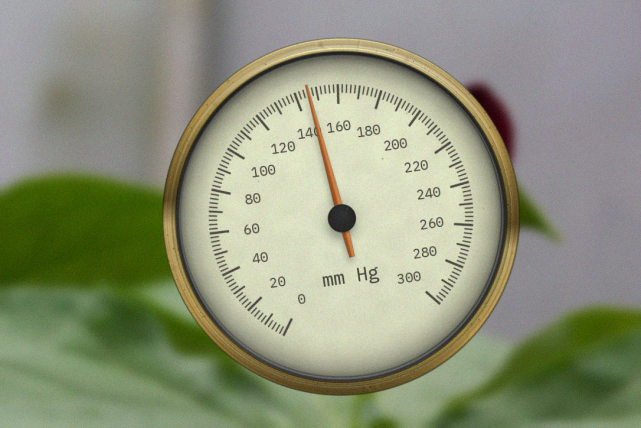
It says 146 mmHg
